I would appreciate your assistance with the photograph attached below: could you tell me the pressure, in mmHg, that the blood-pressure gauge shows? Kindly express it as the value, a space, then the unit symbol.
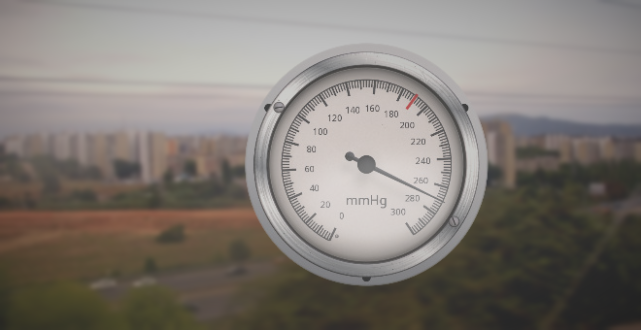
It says 270 mmHg
